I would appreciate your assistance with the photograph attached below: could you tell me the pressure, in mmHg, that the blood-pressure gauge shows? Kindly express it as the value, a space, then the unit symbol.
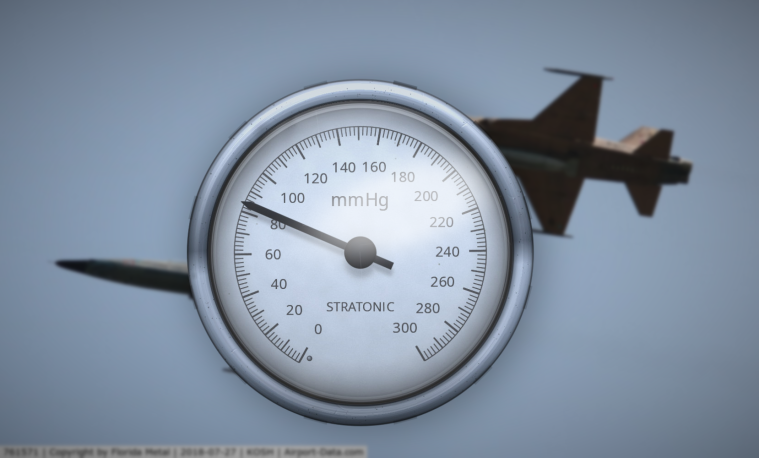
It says 84 mmHg
